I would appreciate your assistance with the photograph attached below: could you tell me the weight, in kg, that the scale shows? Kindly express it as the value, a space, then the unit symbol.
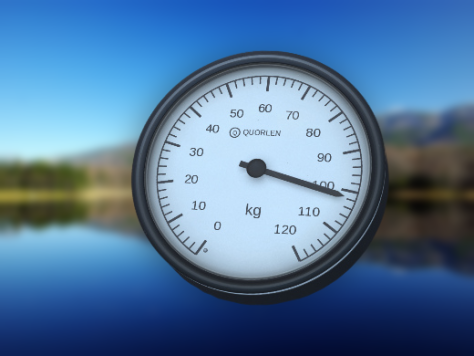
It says 102 kg
